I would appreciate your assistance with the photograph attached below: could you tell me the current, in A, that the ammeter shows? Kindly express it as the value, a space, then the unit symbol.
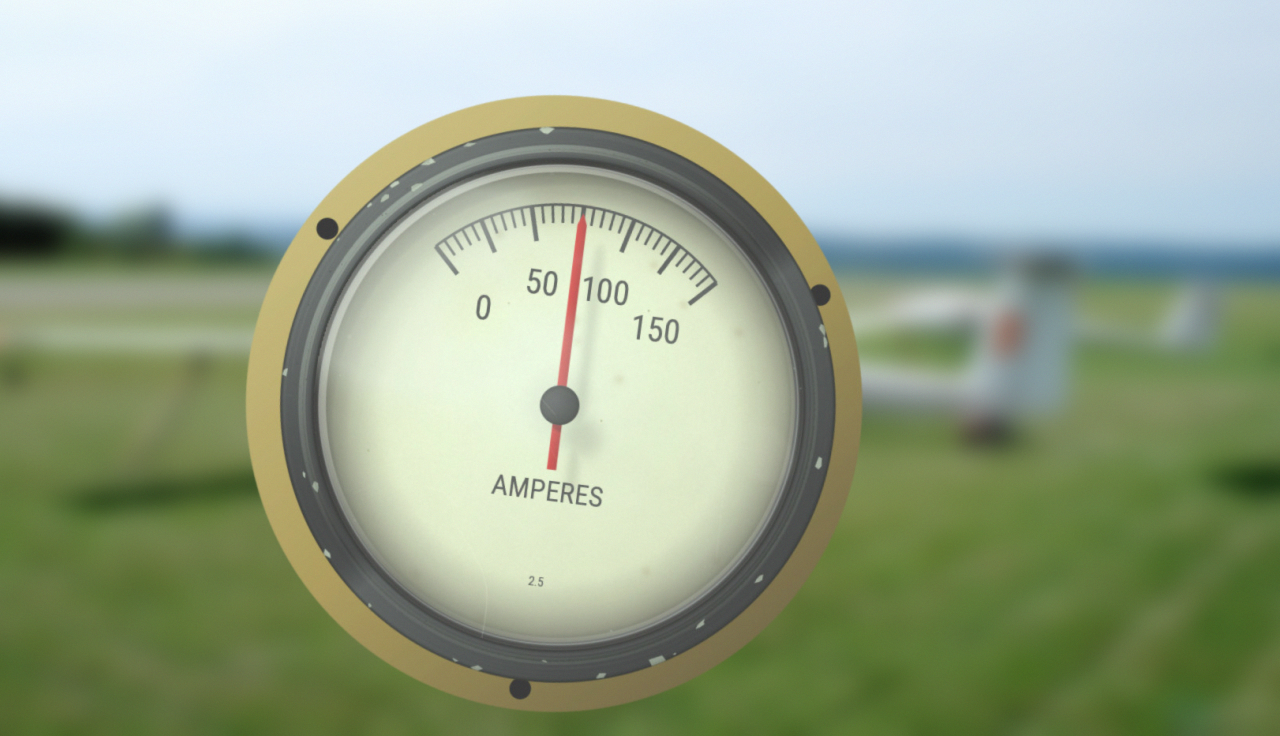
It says 75 A
